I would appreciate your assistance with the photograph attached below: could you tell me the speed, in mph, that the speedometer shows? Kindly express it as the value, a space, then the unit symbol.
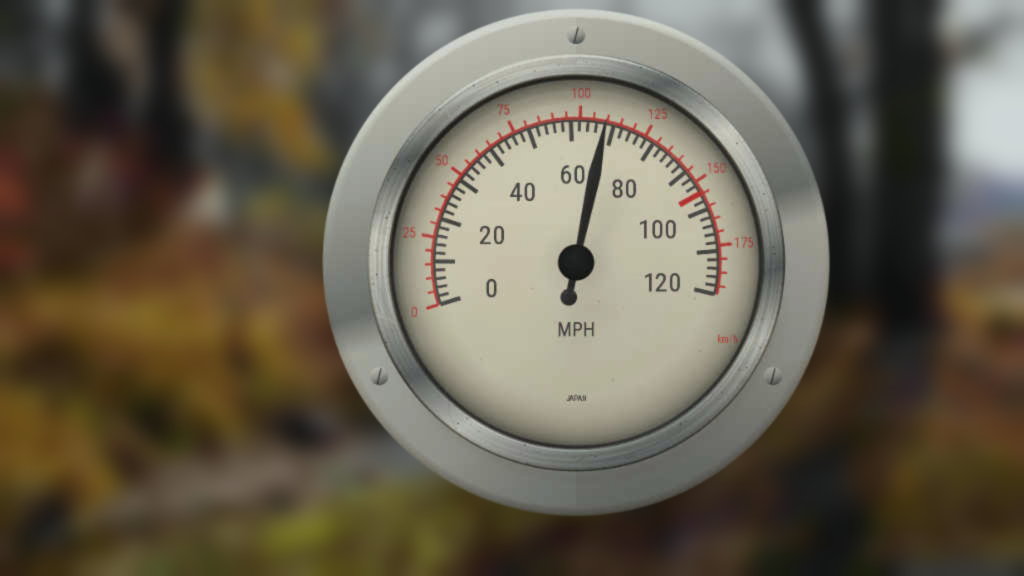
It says 68 mph
